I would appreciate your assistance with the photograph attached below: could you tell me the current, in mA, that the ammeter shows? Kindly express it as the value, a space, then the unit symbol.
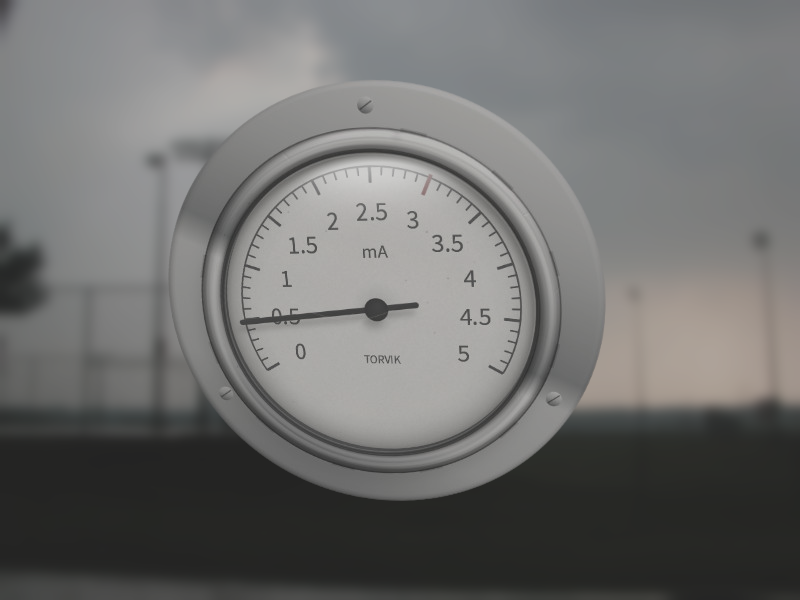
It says 0.5 mA
